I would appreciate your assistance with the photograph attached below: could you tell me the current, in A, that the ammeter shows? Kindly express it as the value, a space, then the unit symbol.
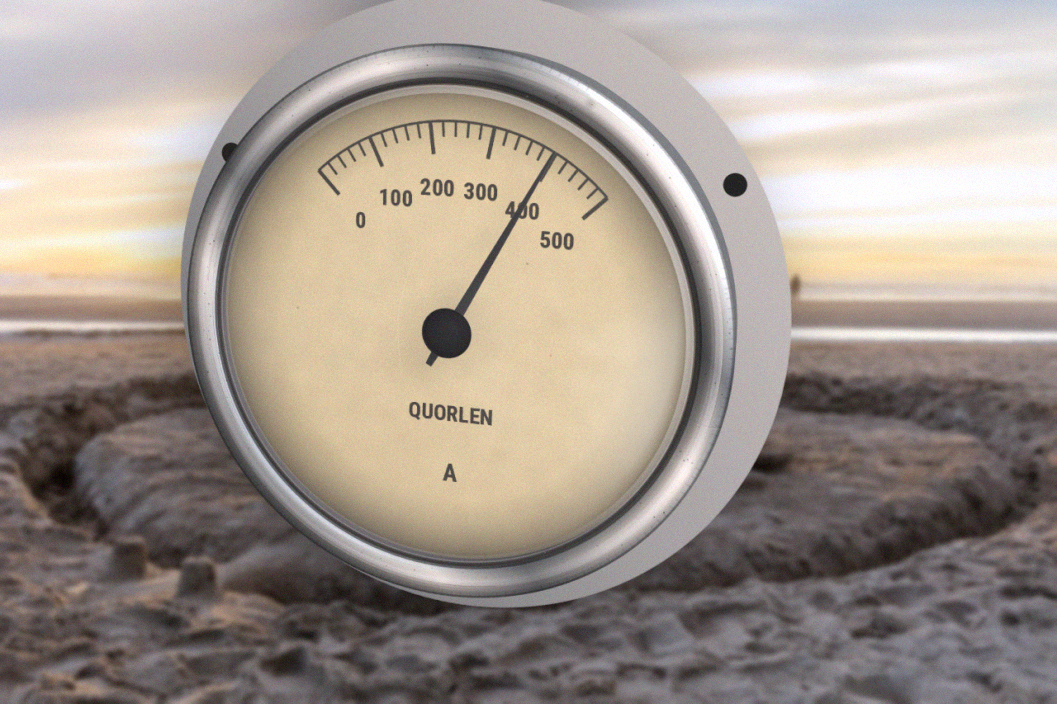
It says 400 A
